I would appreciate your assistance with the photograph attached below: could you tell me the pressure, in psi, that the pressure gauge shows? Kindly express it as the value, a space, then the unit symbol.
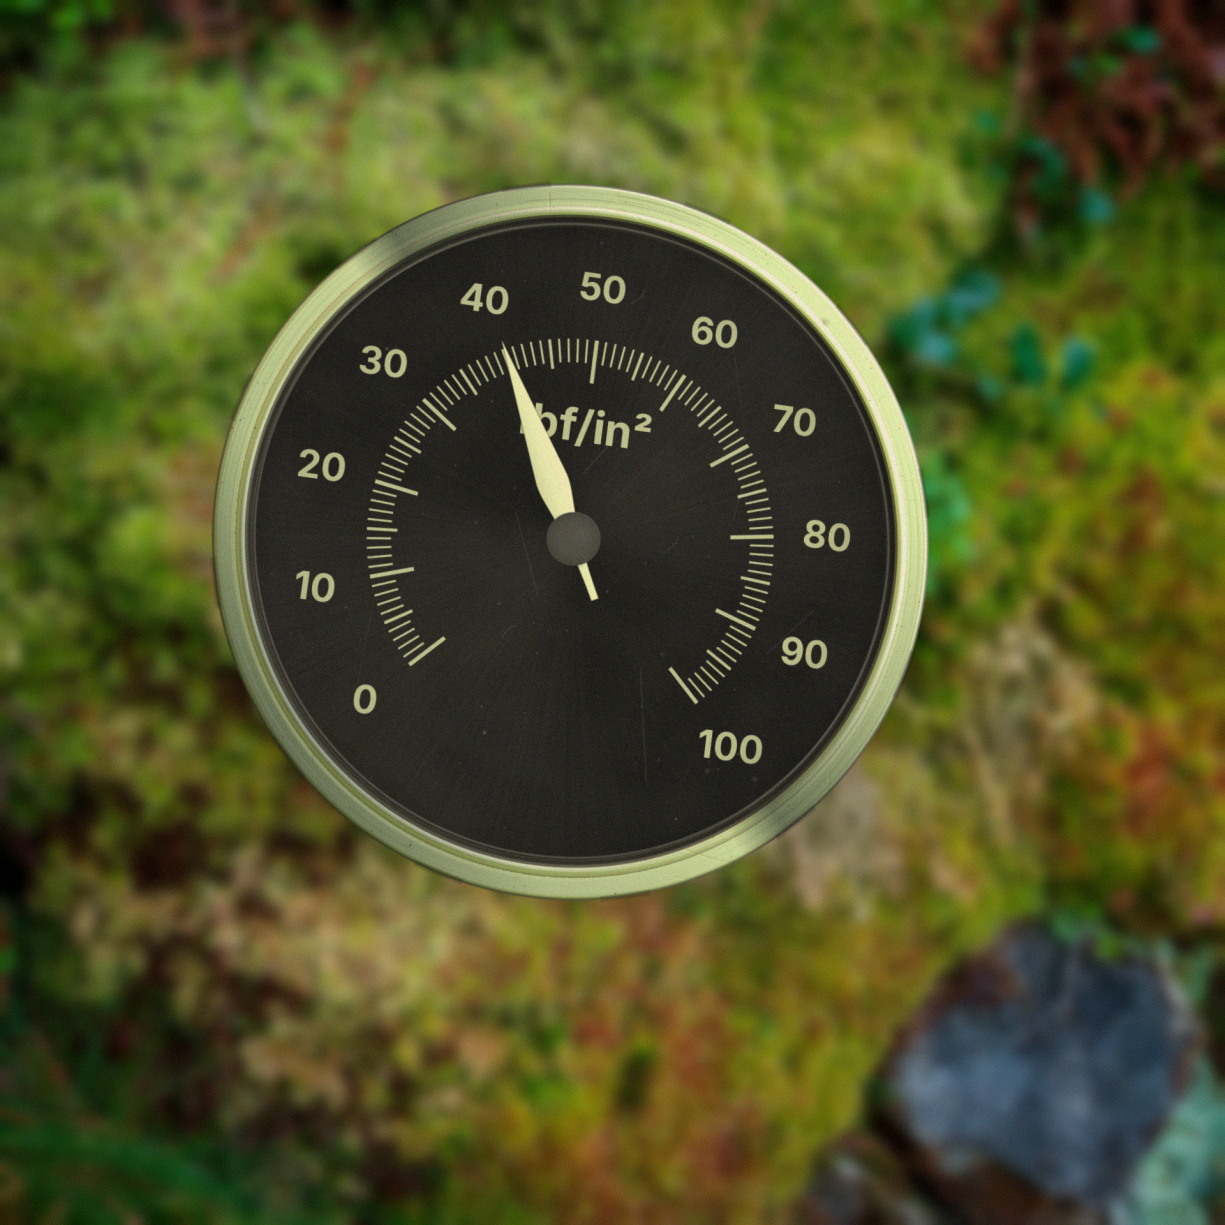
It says 40 psi
